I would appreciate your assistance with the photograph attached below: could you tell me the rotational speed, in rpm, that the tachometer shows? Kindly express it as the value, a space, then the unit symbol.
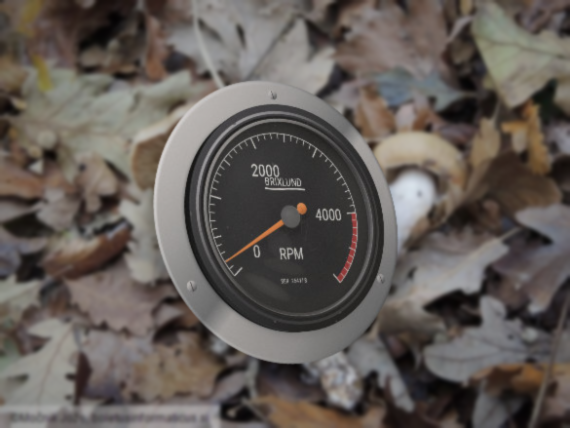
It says 200 rpm
